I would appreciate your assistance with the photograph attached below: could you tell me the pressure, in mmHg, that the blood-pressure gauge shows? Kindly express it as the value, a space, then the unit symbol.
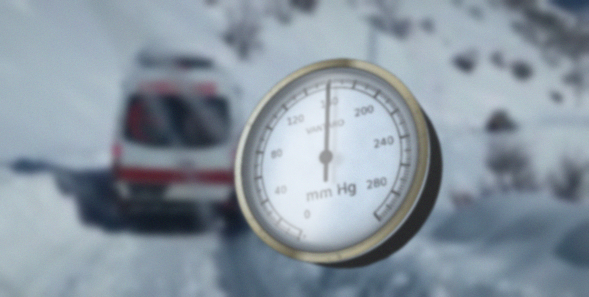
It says 160 mmHg
